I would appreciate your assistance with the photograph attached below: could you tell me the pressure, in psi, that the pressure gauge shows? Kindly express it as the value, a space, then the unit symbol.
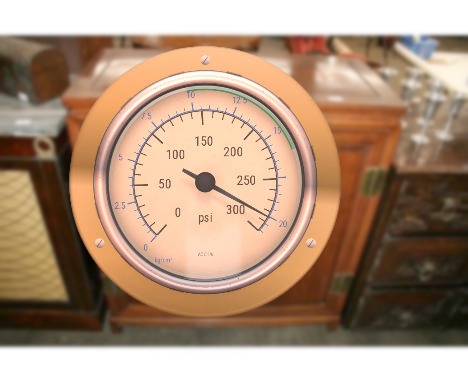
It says 285 psi
